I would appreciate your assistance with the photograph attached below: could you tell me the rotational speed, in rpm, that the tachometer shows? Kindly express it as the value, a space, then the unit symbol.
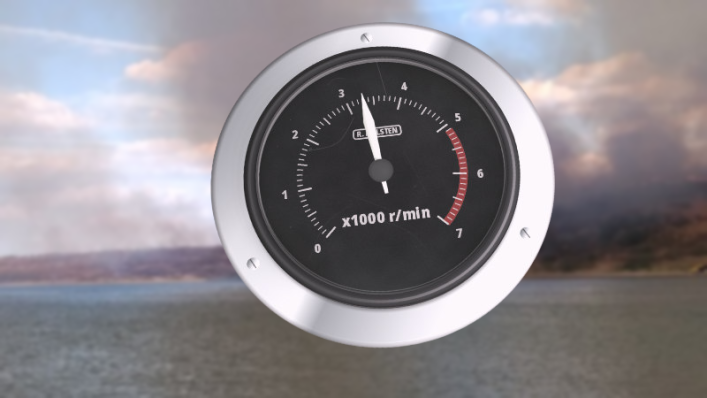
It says 3300 rpm
